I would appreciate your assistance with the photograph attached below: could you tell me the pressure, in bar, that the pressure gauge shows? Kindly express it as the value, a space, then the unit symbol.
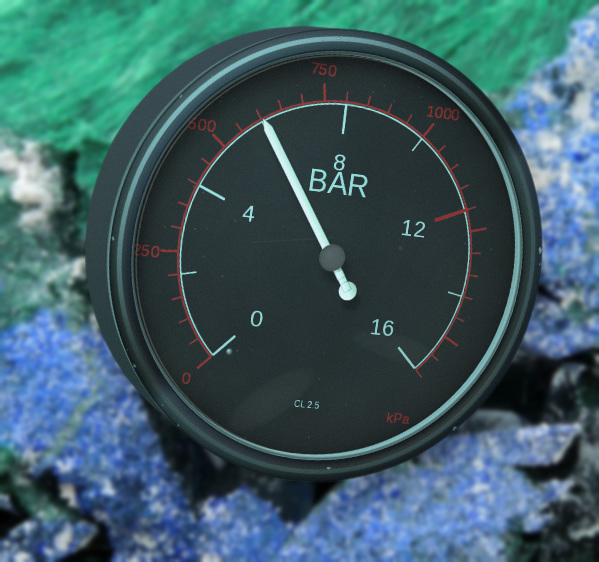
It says 6 bar
